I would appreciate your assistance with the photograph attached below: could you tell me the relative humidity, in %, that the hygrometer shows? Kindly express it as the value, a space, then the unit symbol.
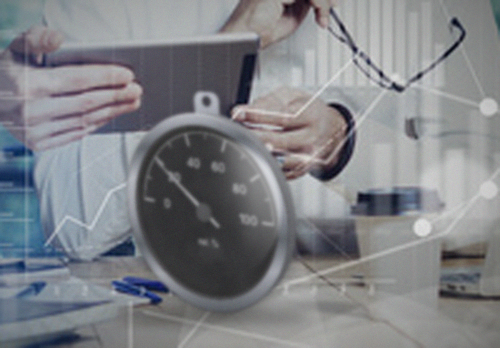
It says 20 %
